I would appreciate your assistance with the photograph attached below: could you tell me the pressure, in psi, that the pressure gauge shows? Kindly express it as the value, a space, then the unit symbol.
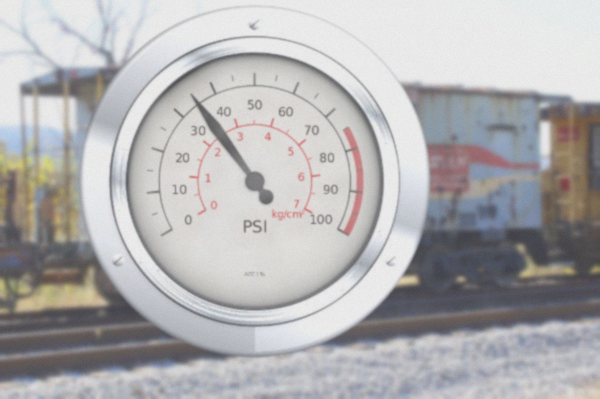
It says 35 psi
